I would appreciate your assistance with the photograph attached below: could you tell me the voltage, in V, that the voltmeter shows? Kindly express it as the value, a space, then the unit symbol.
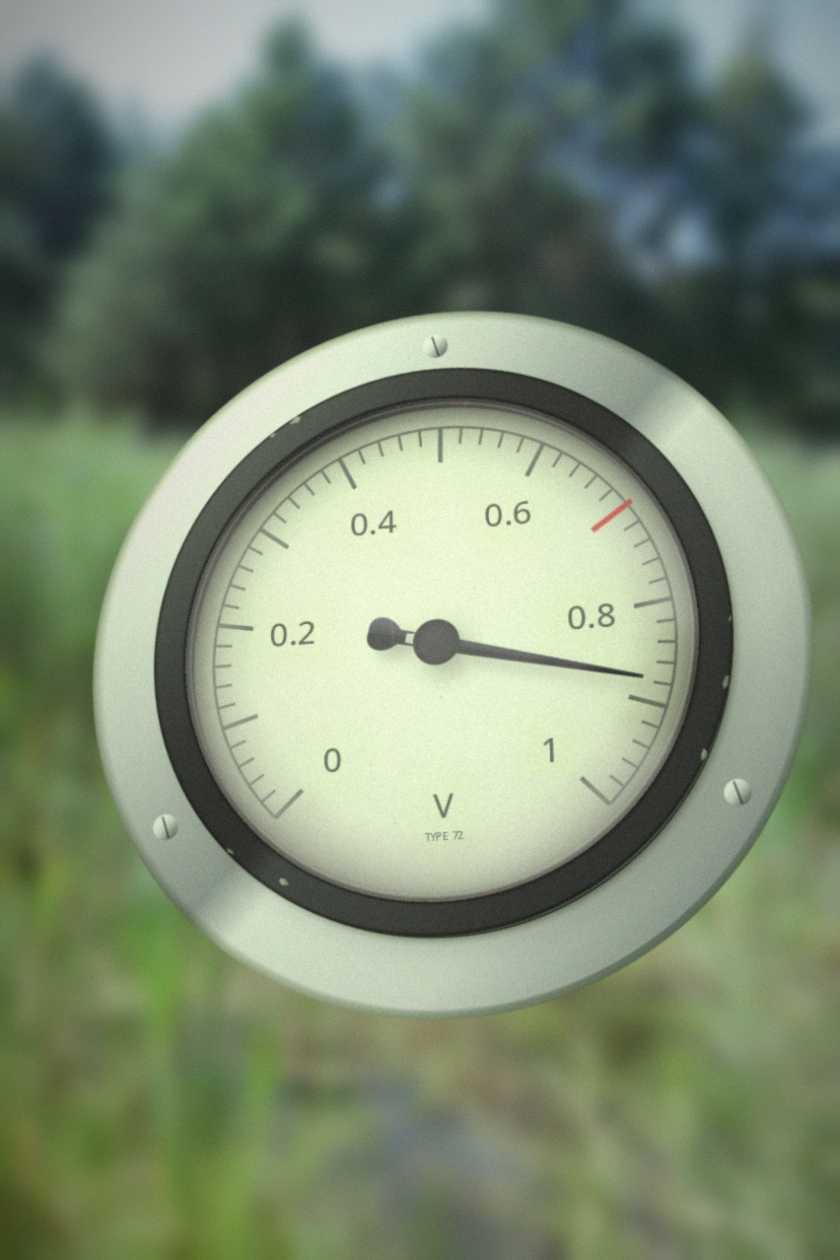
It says 0.88 V
